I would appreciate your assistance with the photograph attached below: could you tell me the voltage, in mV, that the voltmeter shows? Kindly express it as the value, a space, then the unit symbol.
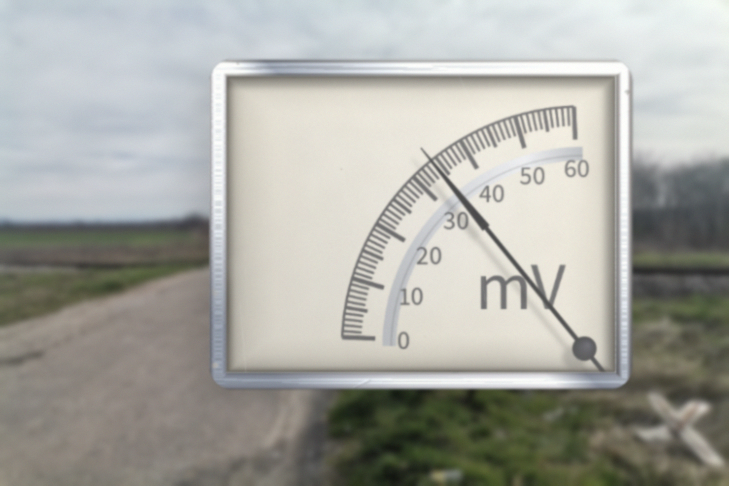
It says 34 mV
